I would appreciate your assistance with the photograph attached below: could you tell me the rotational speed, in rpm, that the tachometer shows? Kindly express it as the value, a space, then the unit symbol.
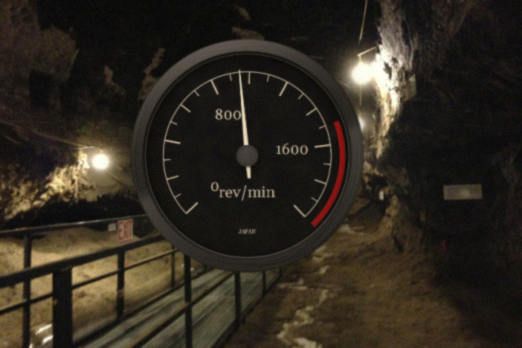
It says 950 rpm
